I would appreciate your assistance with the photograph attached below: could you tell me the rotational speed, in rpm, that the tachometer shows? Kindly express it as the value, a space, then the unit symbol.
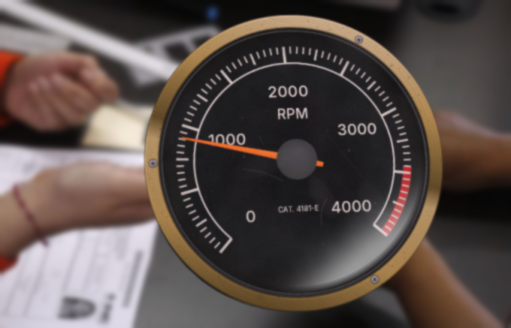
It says 900 rpm
